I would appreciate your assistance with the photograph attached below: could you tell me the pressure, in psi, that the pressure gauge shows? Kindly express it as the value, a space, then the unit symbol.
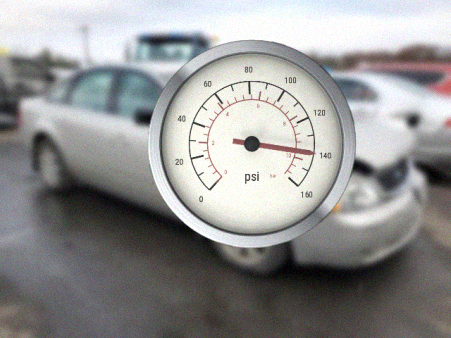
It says 140 psi
